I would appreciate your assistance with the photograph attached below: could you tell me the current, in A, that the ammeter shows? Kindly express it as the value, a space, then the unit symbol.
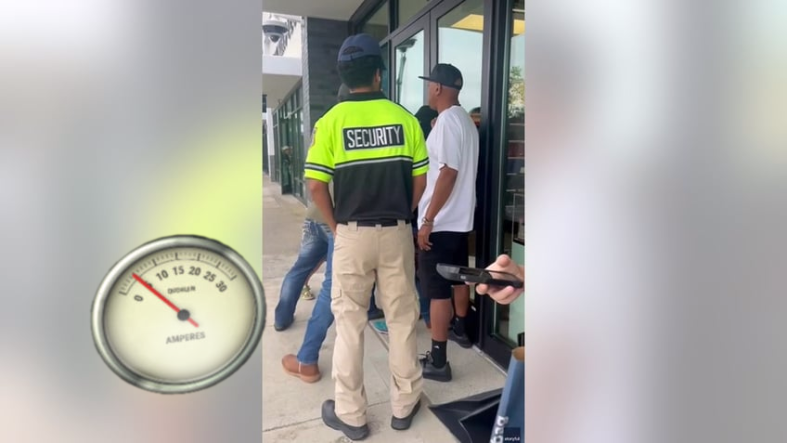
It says 5 A
